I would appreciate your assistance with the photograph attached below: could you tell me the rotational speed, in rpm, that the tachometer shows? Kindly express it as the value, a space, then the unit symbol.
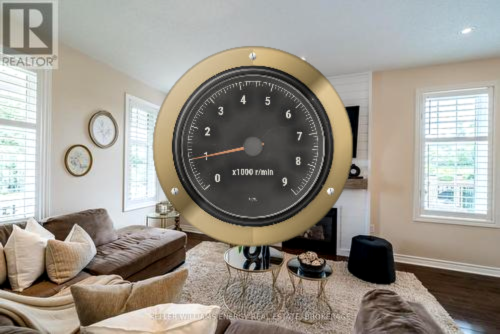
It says 1000 rpm
